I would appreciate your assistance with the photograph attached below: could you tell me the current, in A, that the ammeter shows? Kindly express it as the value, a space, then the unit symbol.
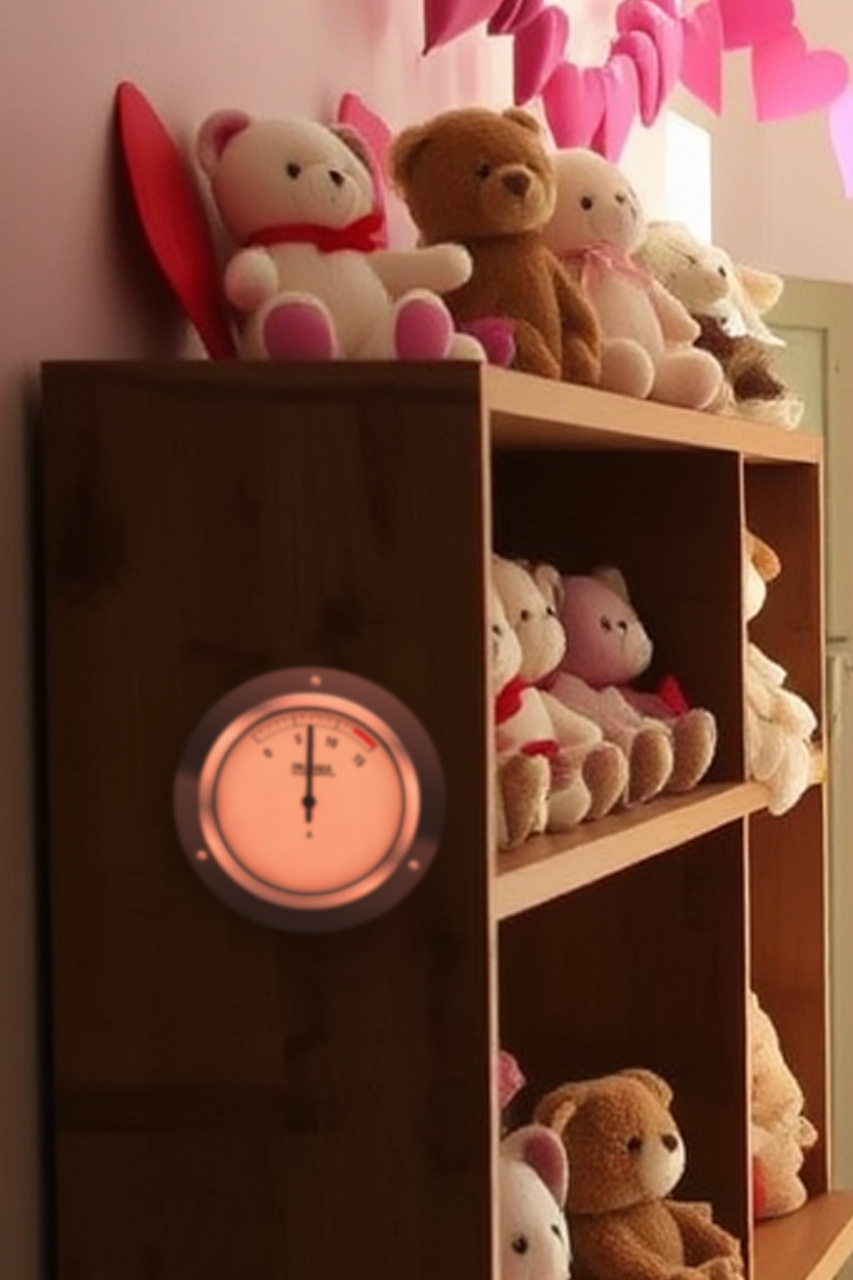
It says 7 A
